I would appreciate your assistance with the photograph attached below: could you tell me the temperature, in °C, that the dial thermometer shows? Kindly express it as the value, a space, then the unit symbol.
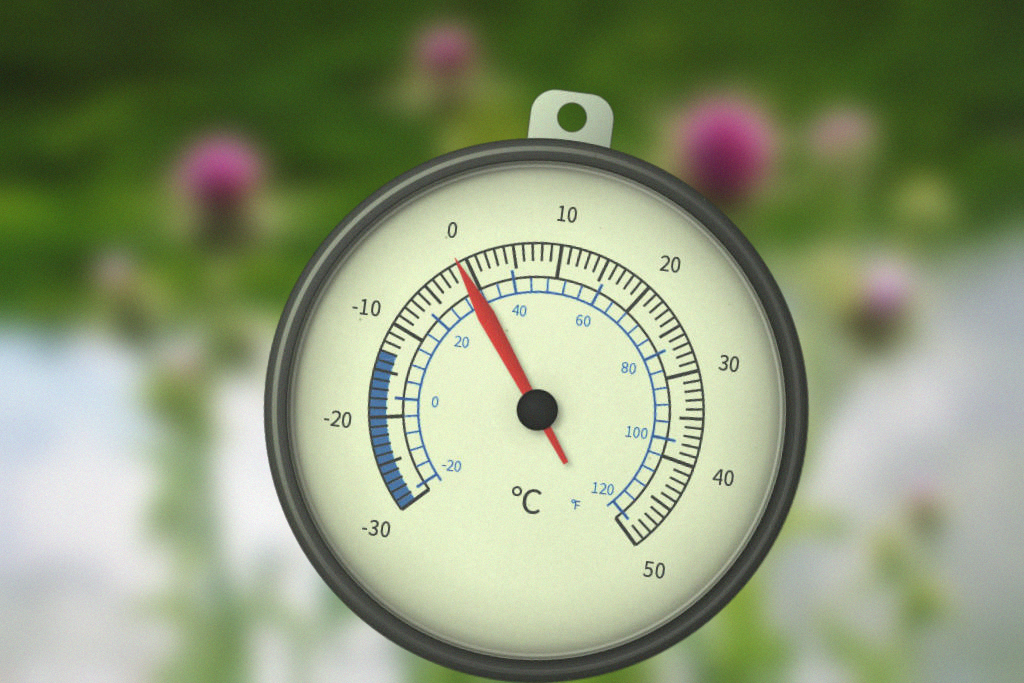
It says -1 °C
